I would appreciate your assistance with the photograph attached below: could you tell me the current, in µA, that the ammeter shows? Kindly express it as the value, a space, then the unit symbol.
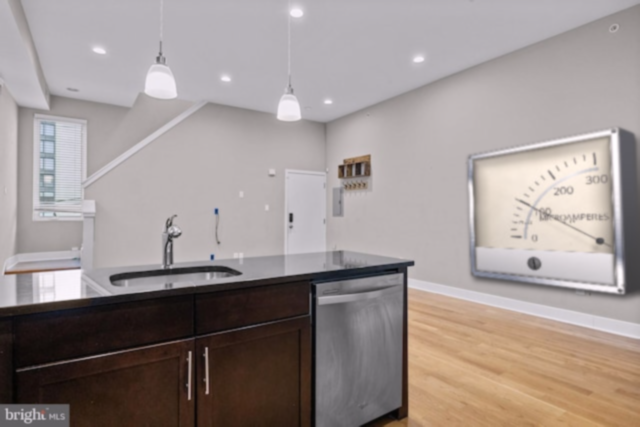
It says 100 µA
